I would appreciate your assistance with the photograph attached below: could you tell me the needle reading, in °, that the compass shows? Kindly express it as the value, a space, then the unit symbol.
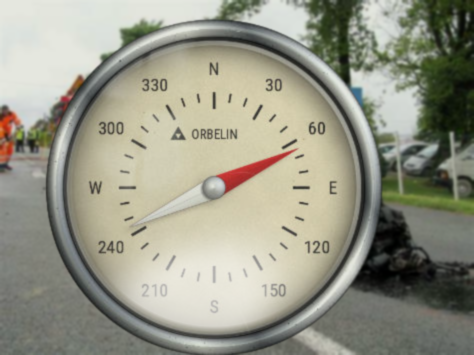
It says 65 °
